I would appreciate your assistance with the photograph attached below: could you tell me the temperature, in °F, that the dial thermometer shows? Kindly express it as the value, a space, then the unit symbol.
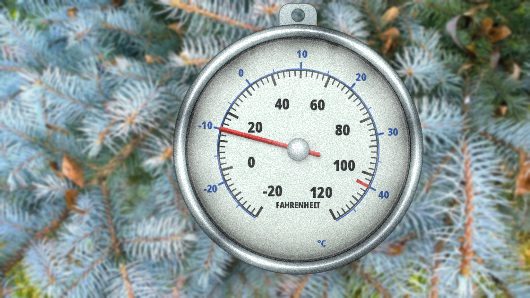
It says 14 °F
